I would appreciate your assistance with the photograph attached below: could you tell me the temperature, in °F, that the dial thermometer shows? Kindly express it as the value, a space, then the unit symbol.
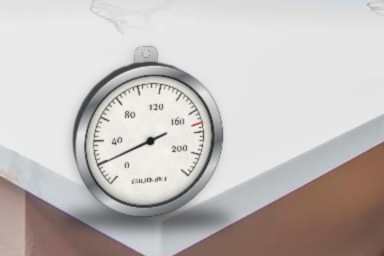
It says 20 °F
